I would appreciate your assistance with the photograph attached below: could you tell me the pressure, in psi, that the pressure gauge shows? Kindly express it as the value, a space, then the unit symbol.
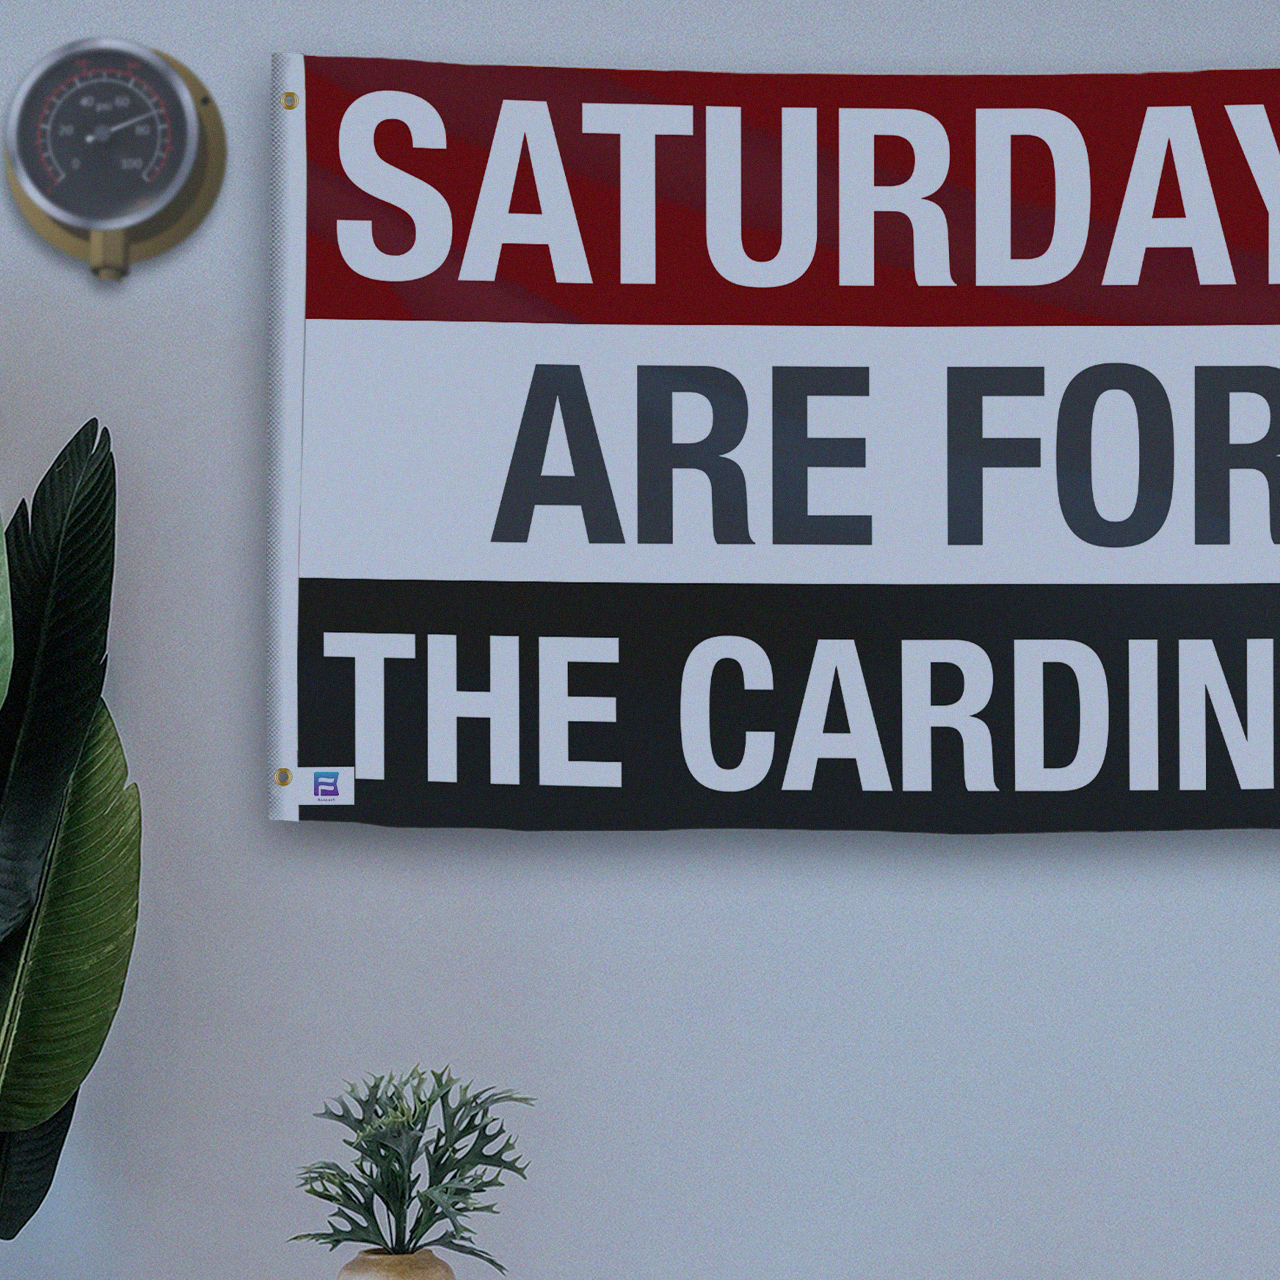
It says 75 psi
